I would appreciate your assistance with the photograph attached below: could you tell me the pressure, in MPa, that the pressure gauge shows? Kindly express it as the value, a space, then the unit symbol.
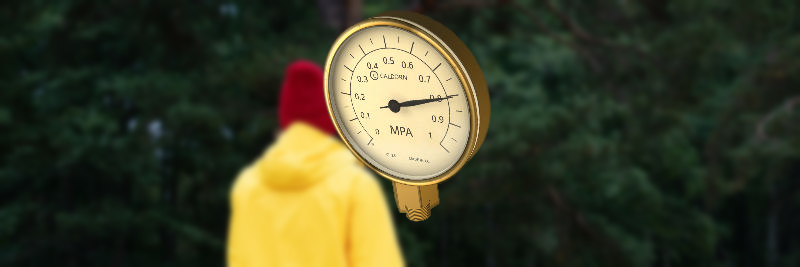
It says 0.8 MPa
